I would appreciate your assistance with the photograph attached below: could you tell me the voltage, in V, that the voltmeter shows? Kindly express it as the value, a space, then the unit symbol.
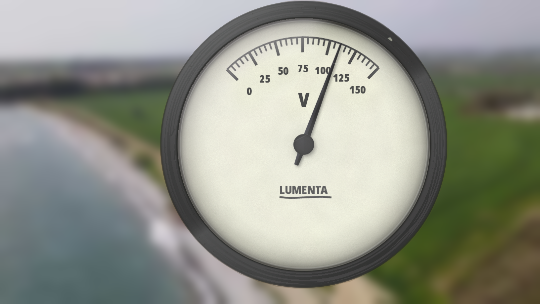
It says 110 V
